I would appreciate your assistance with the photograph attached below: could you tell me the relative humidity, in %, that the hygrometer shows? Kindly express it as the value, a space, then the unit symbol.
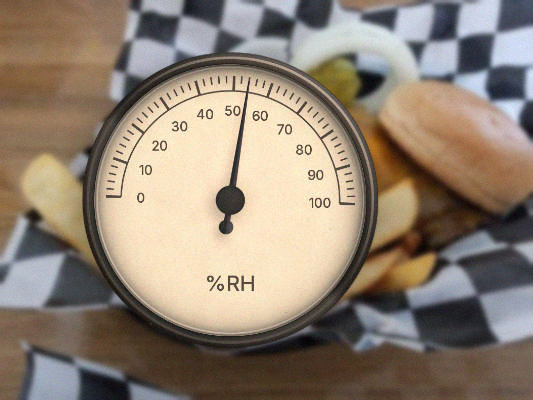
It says 54 %
